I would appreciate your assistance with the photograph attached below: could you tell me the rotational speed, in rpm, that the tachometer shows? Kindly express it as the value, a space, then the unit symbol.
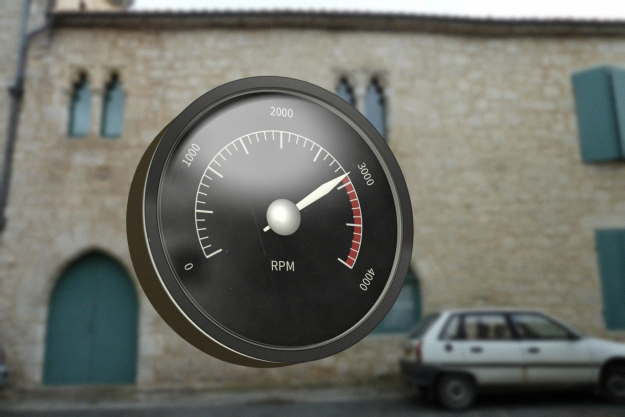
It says 2900 rpm
